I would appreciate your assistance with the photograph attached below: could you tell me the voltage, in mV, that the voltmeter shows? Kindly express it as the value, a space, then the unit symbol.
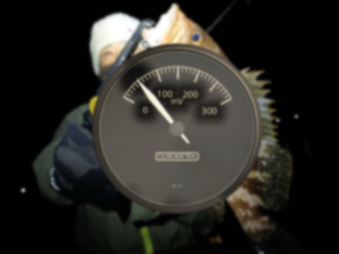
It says 50 mV
